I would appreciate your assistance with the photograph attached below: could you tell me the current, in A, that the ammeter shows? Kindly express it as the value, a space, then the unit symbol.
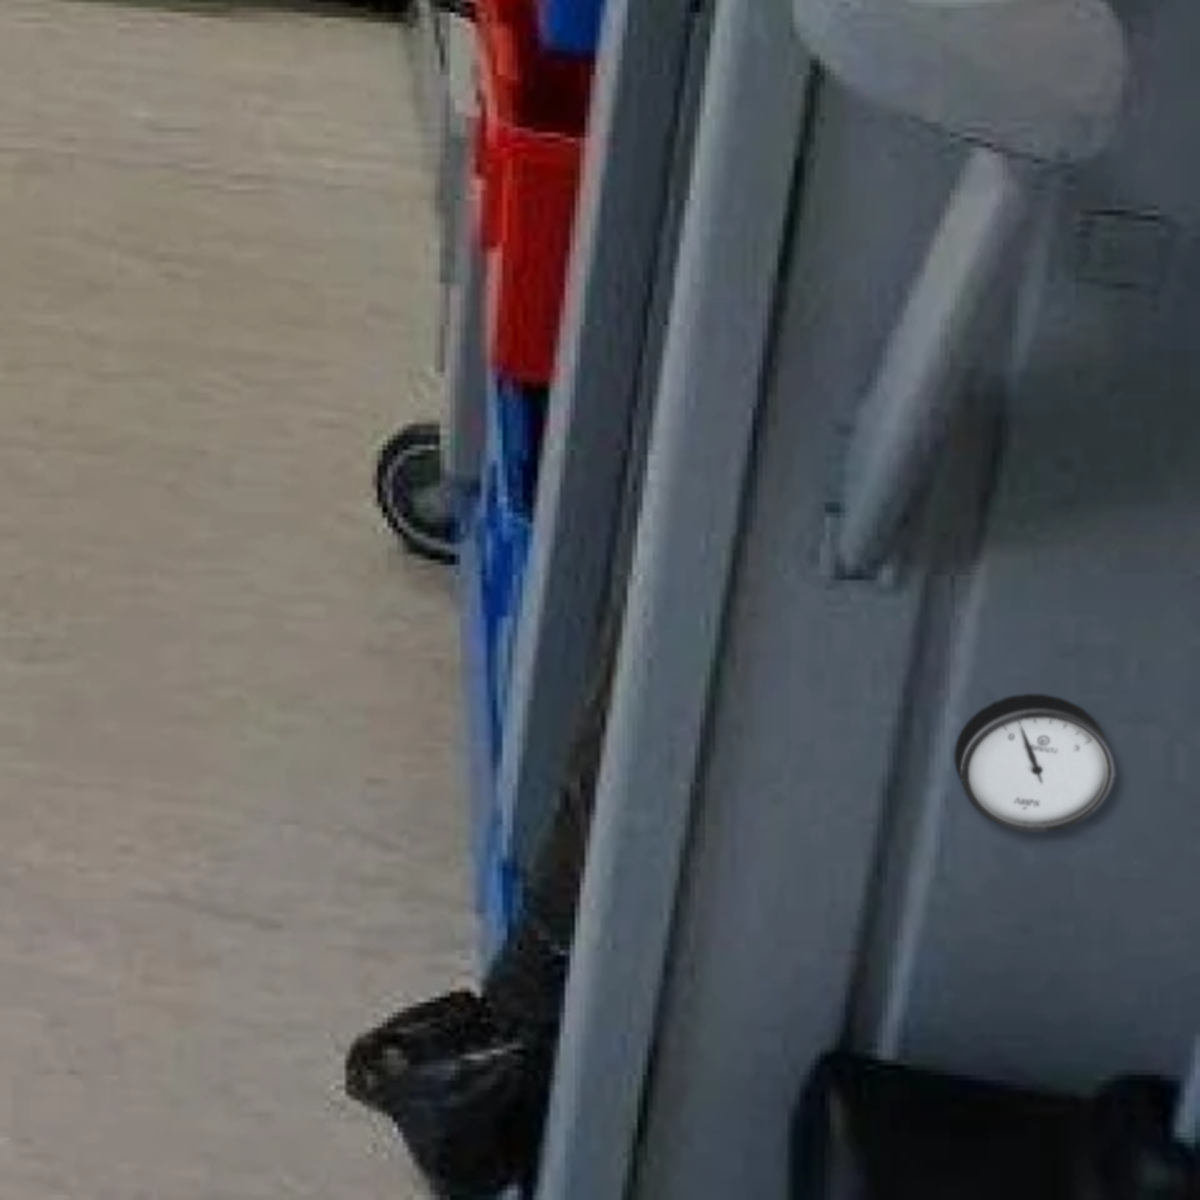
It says 0.5 A
